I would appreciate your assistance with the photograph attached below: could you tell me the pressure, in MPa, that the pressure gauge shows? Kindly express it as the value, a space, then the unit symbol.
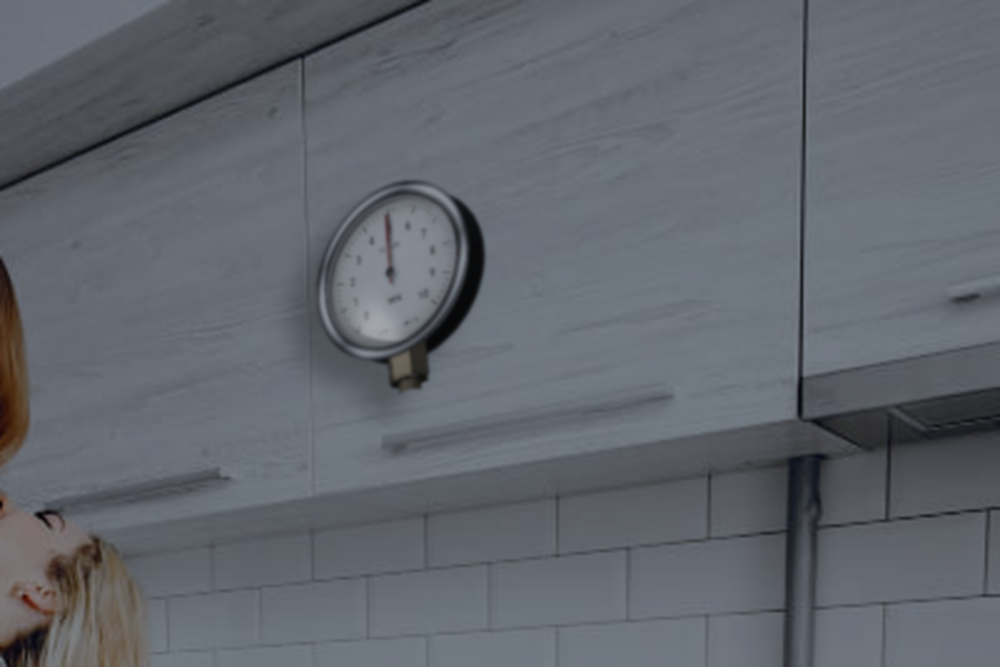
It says 5 MPa
